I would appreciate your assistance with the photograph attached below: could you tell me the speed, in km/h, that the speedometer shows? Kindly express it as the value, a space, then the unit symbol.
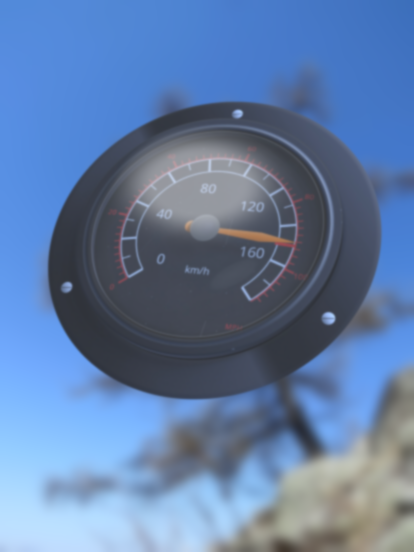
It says 150 km/h
